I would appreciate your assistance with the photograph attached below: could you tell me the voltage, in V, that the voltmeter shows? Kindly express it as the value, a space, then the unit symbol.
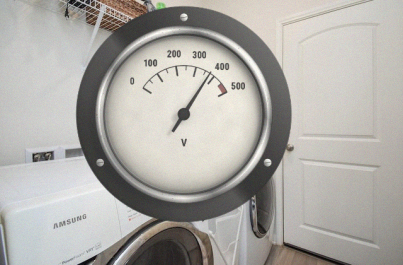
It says 375 V
